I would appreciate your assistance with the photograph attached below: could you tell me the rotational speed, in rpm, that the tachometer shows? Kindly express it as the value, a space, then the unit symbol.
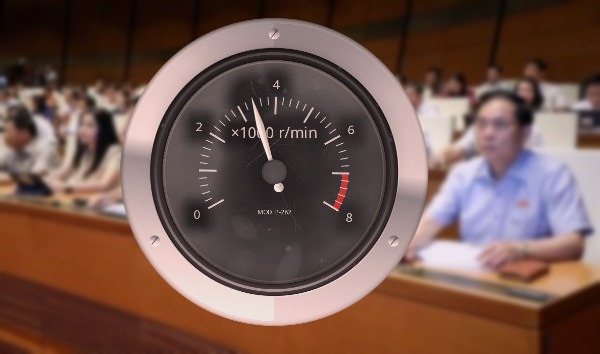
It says 3400 rpm
